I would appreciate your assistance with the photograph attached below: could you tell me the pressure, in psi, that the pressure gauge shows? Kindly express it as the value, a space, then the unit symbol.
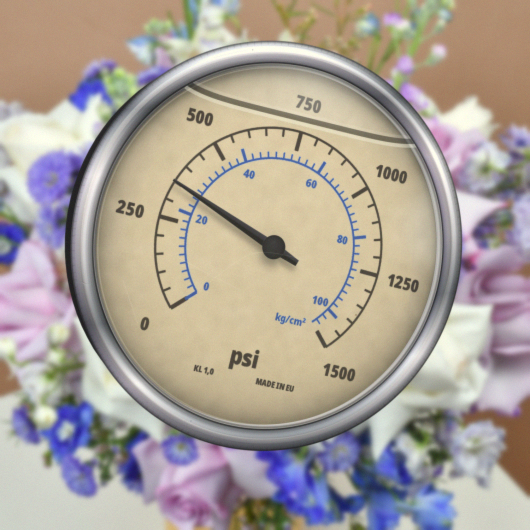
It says 350 psi
